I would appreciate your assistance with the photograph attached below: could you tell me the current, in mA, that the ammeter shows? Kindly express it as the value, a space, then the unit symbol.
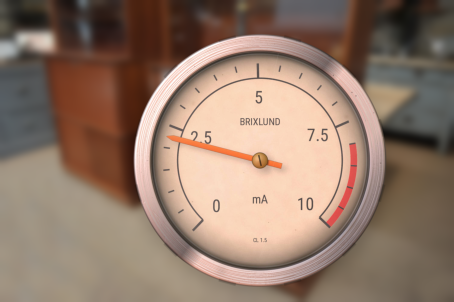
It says 2.25 mA
